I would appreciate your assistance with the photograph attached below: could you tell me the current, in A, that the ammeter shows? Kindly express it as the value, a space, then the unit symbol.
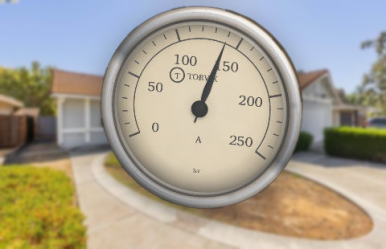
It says 140 A
